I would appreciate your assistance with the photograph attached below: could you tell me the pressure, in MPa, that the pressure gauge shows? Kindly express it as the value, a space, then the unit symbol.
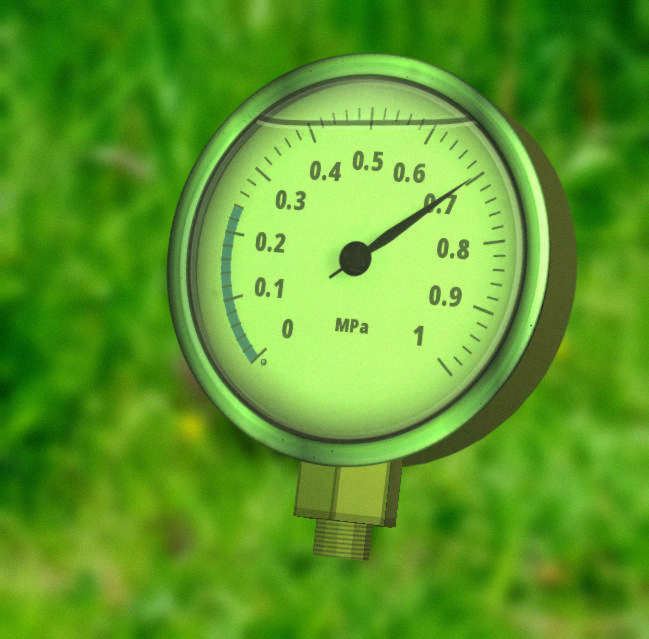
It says 0.7 MPa
